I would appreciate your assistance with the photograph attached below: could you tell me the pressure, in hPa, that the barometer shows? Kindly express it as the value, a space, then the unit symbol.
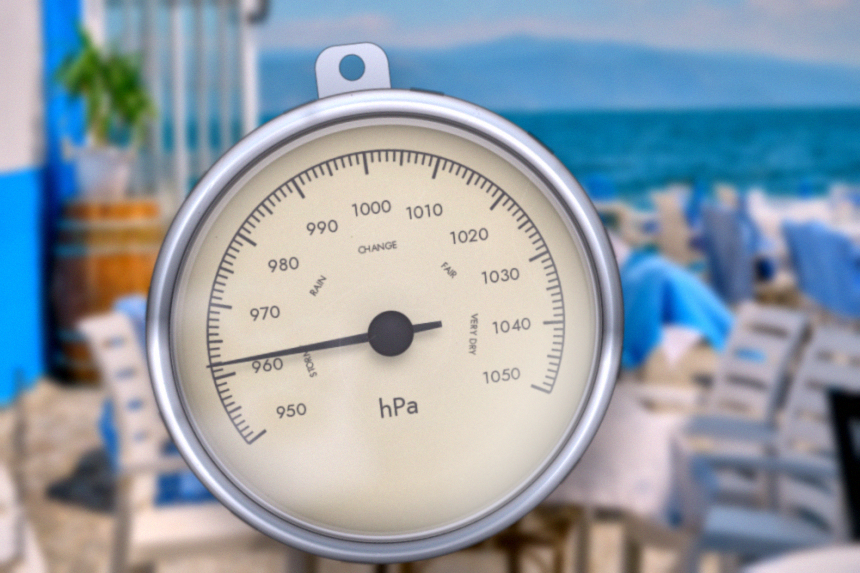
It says 962 hPa
